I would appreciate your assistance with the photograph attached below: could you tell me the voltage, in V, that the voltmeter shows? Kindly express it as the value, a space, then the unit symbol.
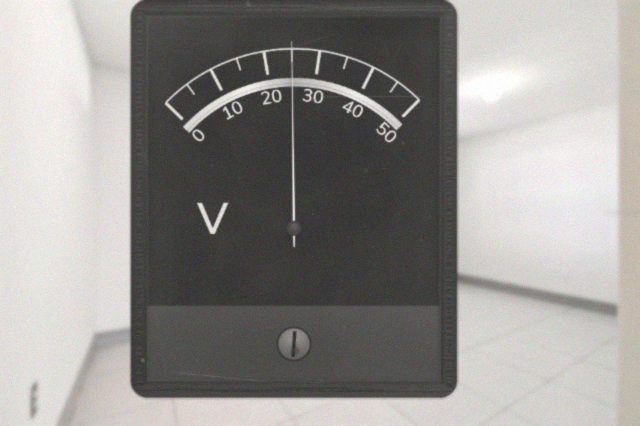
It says 25 V
